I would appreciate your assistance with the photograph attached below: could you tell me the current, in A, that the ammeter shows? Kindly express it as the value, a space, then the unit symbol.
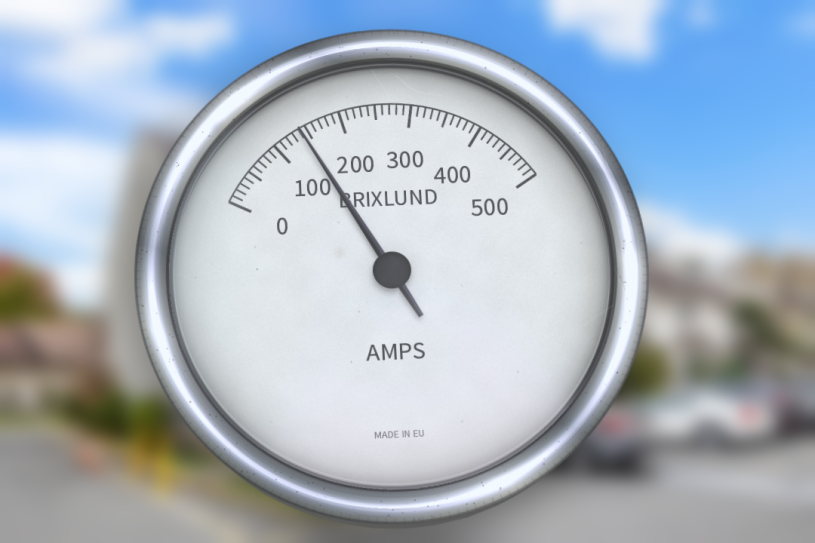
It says 140 A
